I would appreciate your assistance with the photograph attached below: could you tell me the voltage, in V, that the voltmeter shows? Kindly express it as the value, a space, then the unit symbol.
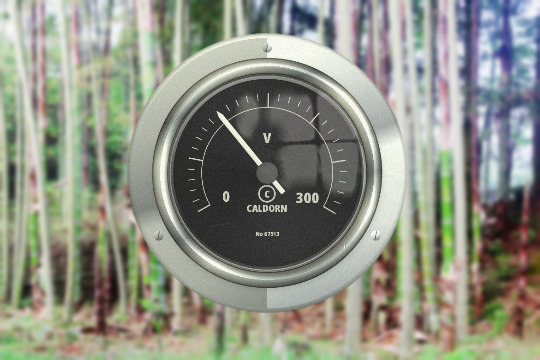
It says 100 V
